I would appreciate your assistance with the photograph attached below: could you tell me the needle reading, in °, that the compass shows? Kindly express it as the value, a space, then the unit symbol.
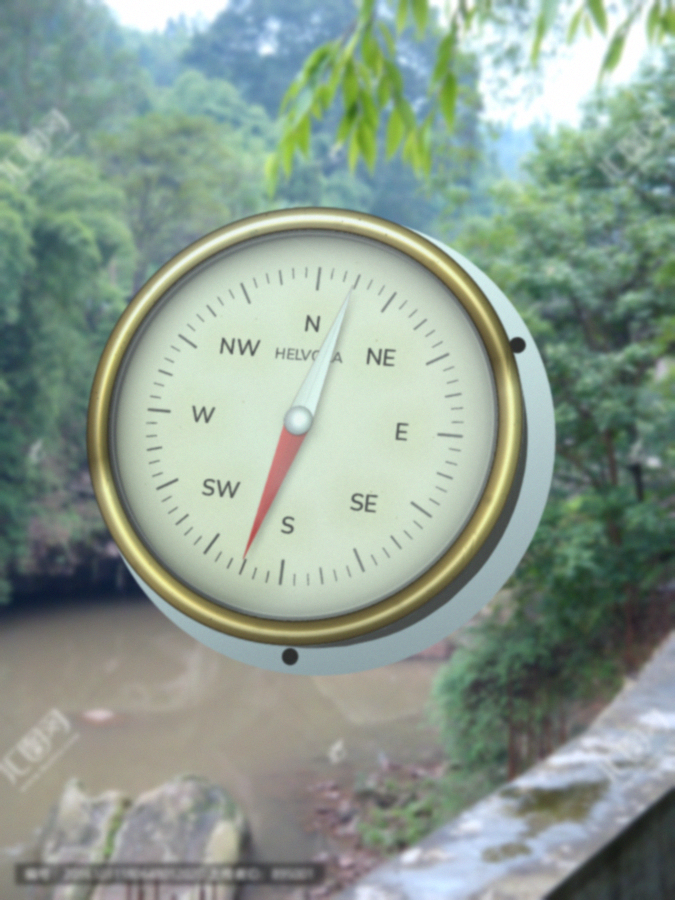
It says 195 °
